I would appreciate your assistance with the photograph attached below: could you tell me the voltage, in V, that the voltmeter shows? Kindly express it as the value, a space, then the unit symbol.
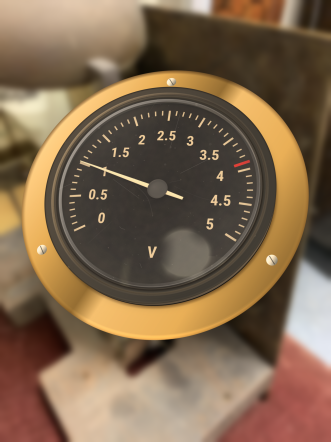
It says 1 V
